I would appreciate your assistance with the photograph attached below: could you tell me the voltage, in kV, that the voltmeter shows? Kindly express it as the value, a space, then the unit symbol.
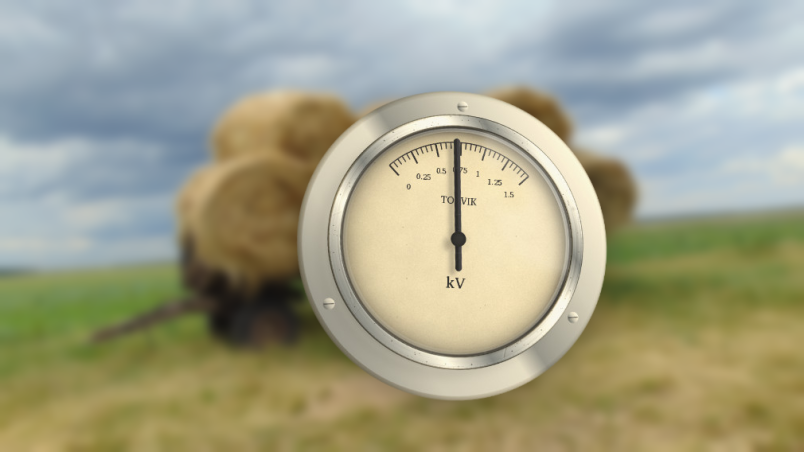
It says 0.7 kV
